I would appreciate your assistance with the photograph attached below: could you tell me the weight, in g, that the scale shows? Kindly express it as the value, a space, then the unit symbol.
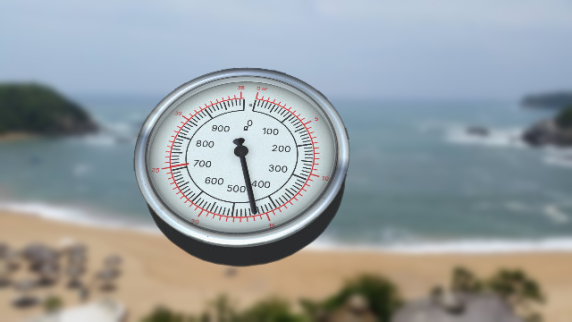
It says 450 g
